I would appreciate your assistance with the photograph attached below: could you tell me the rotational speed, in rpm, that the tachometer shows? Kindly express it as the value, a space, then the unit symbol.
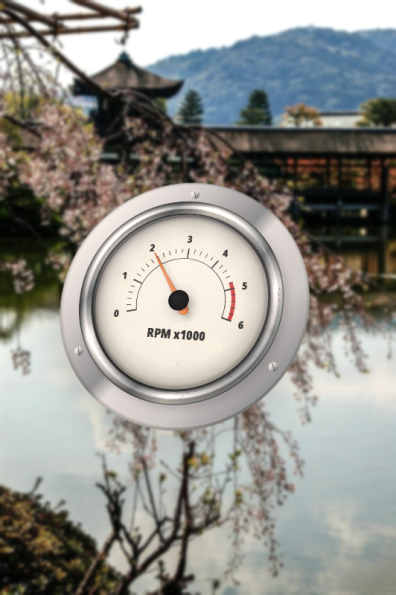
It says 2000 rpm
